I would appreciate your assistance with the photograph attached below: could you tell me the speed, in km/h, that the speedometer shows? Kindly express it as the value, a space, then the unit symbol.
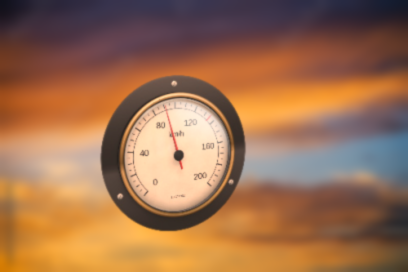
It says 90 km/h
